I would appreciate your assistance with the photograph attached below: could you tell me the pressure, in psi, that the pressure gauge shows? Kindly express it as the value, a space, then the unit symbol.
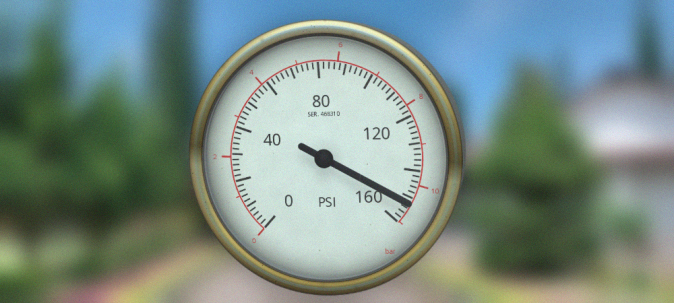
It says 152 psi
